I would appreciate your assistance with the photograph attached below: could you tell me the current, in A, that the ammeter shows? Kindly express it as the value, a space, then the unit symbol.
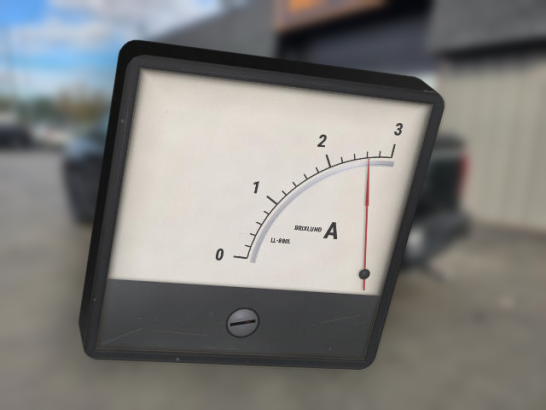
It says 2.6 A
